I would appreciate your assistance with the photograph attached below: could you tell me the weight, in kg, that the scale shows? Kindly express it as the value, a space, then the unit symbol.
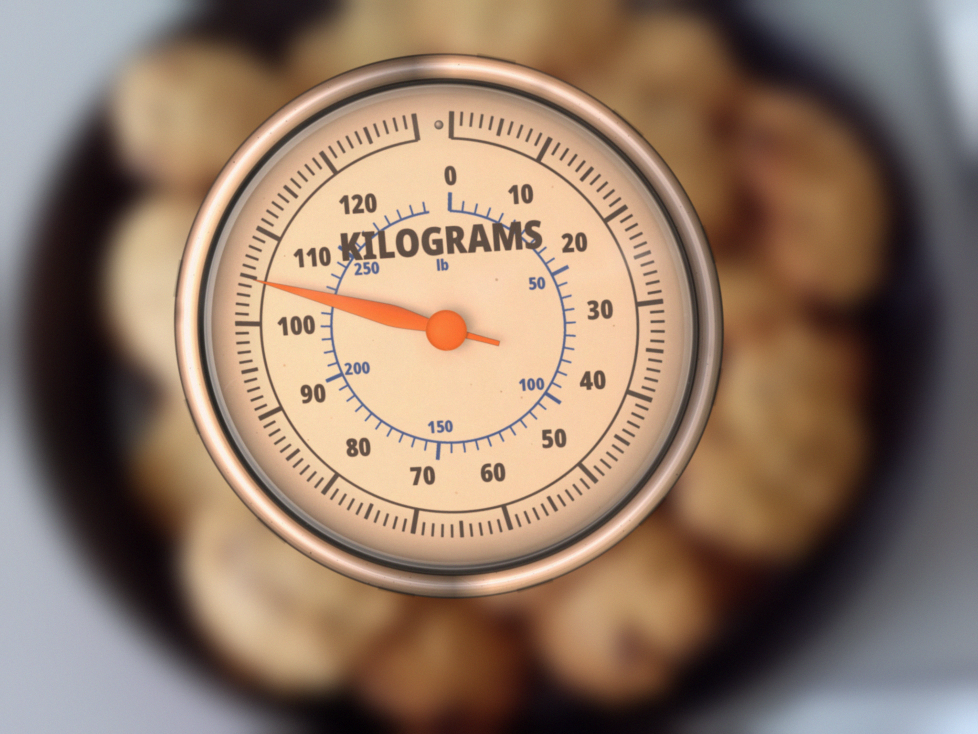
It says 105 kg
